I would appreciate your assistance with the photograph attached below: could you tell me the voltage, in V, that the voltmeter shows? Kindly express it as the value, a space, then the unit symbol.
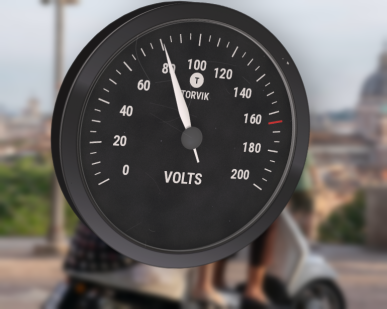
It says 80 V
